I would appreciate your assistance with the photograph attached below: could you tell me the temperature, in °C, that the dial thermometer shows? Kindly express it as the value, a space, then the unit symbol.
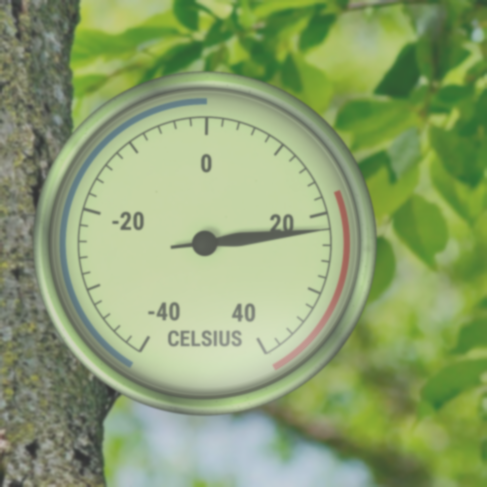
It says 22 °C
